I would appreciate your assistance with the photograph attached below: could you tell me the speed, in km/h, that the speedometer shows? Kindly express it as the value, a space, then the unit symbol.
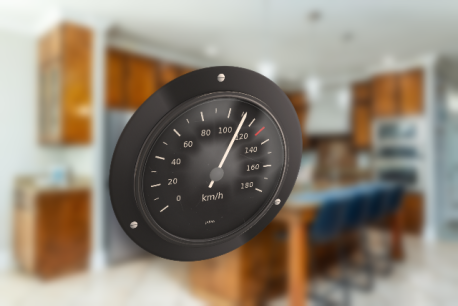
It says 110 km/h
